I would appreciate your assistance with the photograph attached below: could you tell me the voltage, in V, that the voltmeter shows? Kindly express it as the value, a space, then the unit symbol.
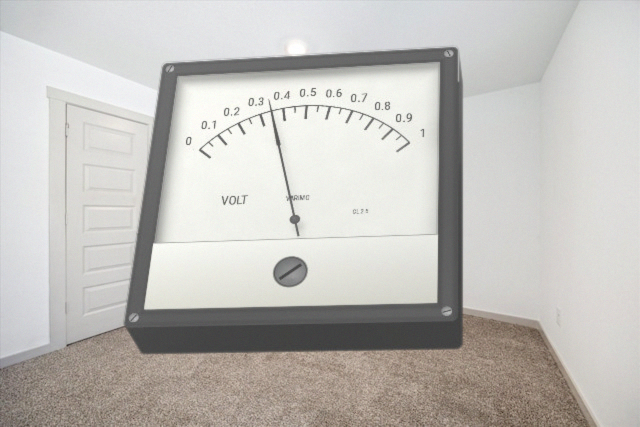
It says 0.35 V
